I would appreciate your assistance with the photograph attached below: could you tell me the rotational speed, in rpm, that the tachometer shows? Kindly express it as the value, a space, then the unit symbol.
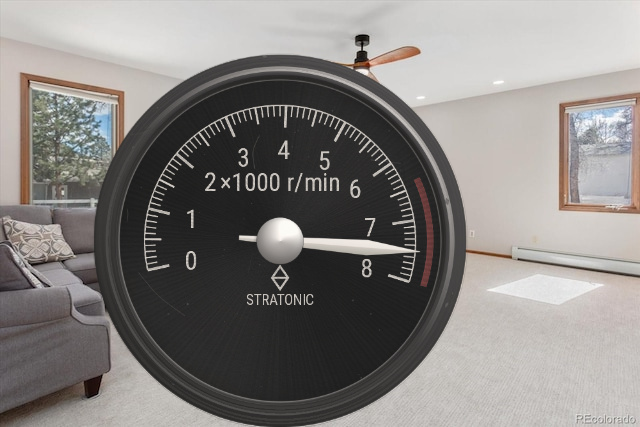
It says 7500 rpm
